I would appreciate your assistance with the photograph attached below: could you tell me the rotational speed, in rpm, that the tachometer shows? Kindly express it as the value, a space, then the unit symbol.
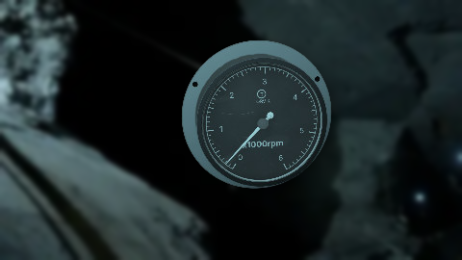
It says 200 rpm
